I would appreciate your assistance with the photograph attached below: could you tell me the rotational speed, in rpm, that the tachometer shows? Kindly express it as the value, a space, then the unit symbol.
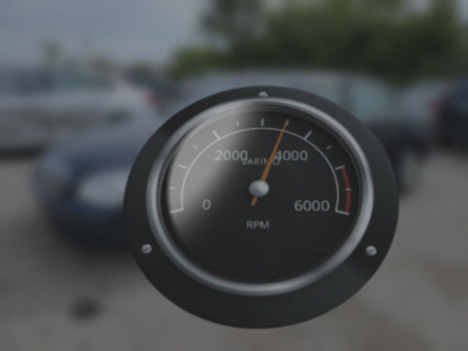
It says 3500 rpm
